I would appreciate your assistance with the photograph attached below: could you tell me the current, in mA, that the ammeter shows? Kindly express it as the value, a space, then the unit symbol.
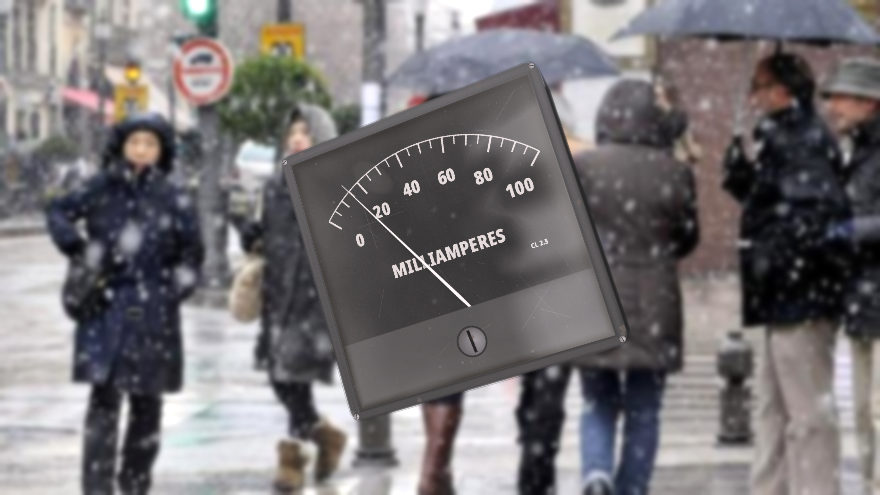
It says 15 mA
